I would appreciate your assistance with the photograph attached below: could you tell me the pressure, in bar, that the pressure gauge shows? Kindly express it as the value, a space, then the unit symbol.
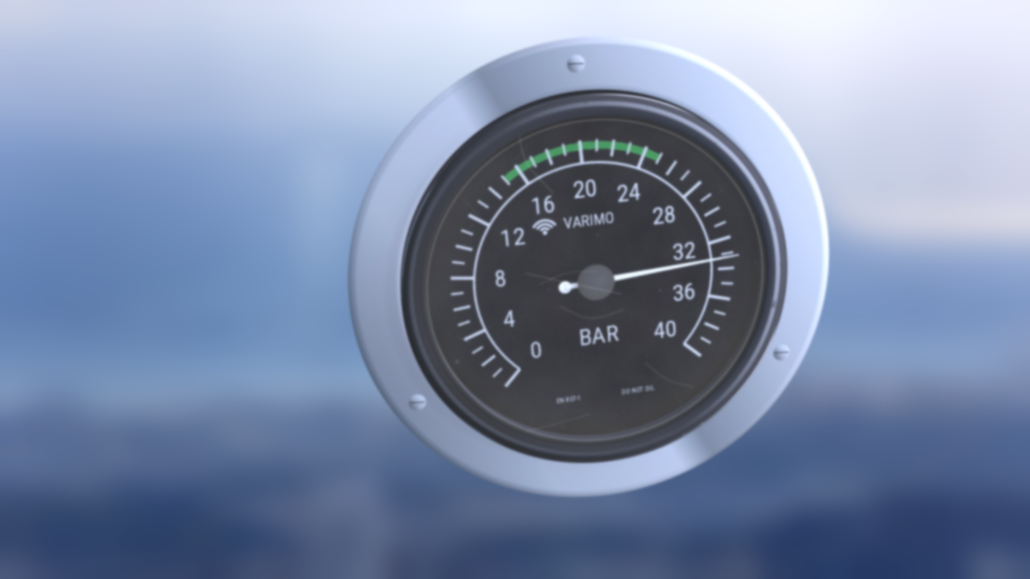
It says 33 bar
